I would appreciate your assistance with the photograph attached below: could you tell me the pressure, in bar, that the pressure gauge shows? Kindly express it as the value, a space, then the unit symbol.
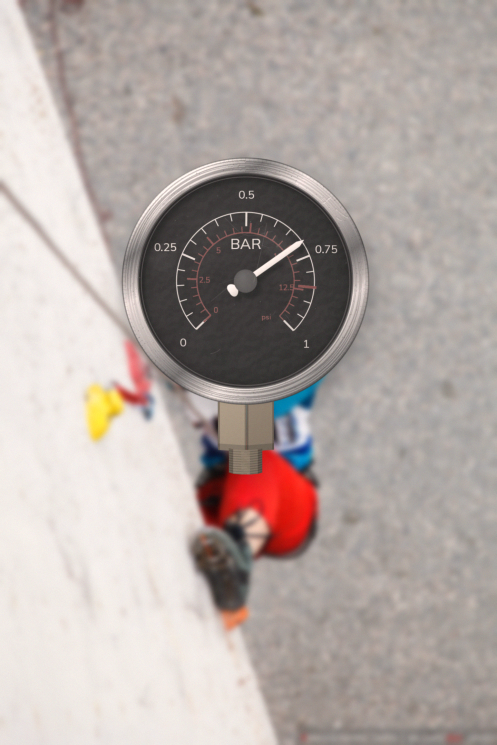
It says 0.7 bar
